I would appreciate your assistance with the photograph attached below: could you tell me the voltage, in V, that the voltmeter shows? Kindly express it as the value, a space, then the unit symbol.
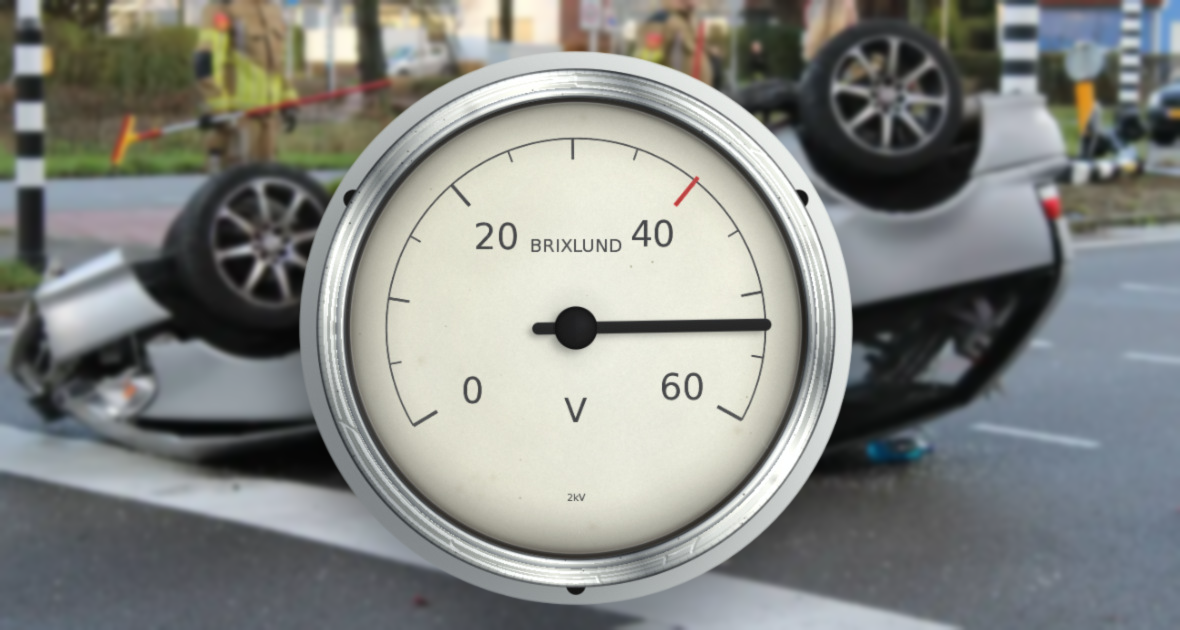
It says 52.5 V
